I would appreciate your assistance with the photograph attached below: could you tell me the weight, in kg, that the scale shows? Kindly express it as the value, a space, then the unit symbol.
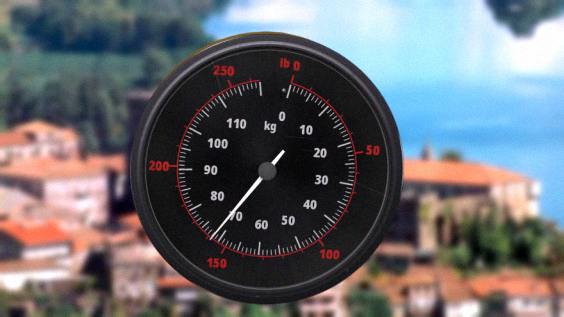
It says 72 kg
